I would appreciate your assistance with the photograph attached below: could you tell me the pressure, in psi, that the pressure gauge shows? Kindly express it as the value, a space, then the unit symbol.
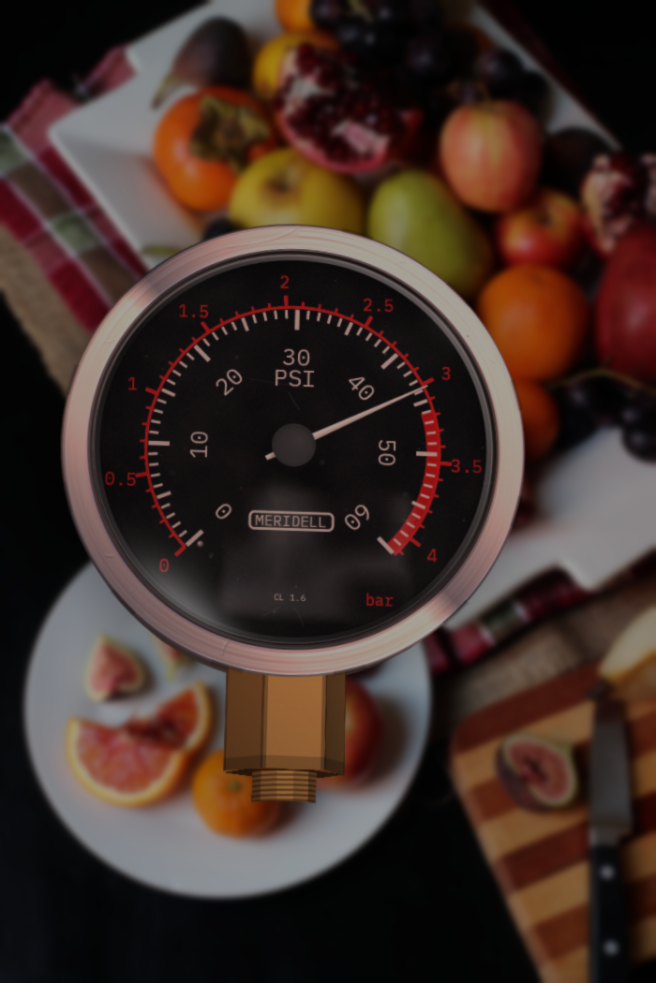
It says 44 psi
